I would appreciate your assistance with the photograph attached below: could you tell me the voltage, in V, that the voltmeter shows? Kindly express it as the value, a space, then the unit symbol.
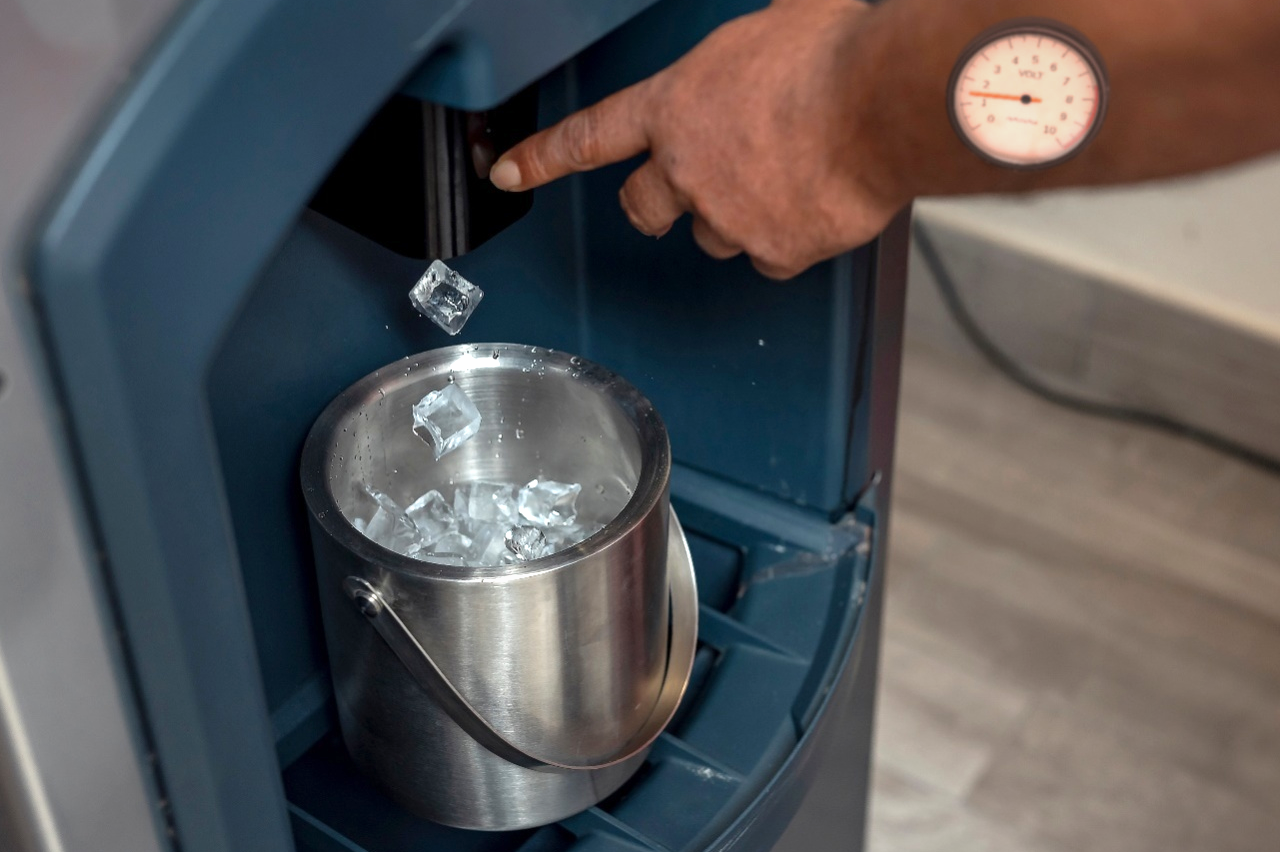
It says 1.5 V
